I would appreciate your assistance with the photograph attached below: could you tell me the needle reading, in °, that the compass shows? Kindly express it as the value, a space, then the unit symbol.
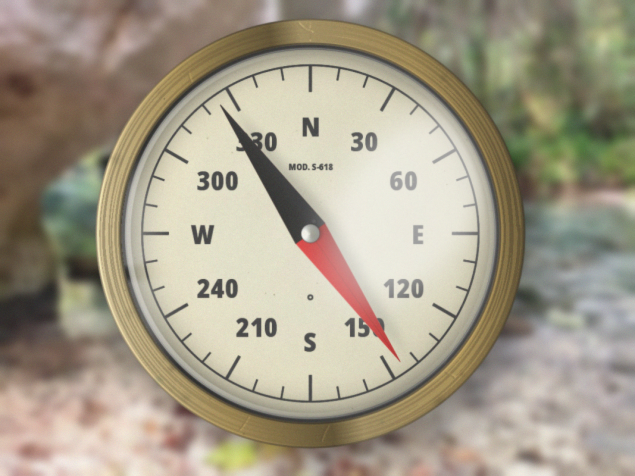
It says 145 °
